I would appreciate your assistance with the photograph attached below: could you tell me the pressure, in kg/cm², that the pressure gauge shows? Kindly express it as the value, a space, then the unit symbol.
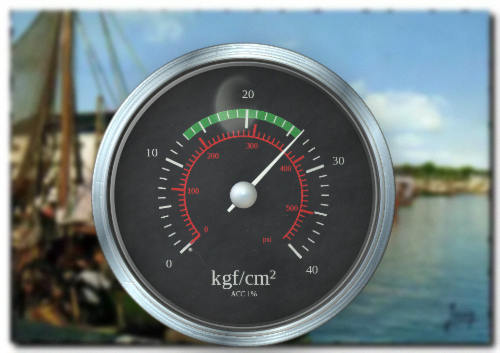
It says 26 kg/cm²
